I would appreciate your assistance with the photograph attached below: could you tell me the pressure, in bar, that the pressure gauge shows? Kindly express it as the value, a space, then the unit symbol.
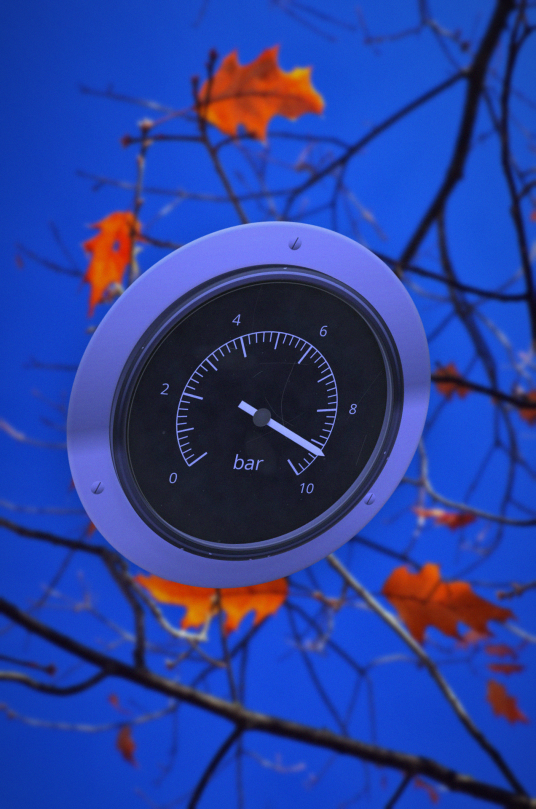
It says 9.2 bar
